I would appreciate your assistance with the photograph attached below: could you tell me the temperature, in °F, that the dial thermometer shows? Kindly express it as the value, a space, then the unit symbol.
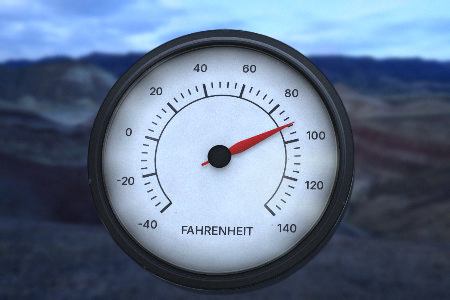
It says 92 °F
